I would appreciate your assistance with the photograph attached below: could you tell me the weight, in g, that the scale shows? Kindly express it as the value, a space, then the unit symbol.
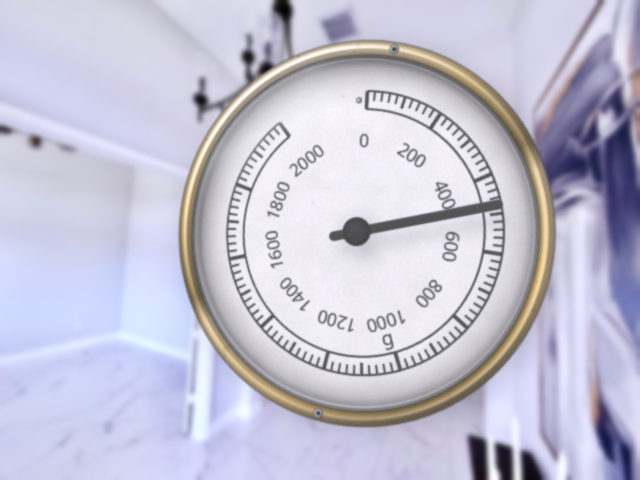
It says 480 g
